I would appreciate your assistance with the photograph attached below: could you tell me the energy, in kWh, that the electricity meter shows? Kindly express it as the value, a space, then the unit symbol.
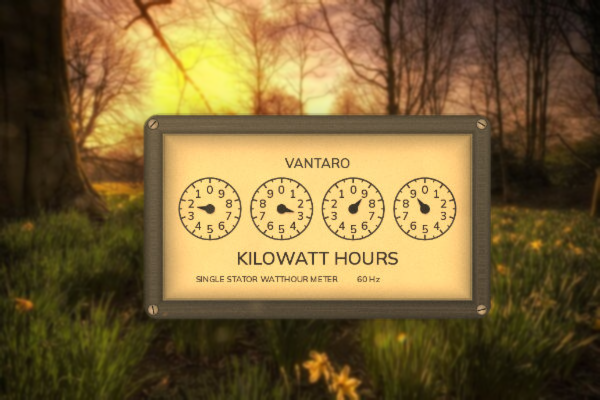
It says 2289 kWh
